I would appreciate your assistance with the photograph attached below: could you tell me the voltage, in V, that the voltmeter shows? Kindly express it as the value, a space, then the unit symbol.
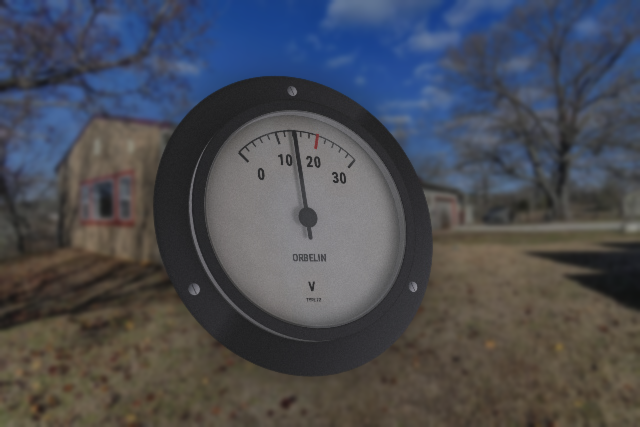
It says 14 V
